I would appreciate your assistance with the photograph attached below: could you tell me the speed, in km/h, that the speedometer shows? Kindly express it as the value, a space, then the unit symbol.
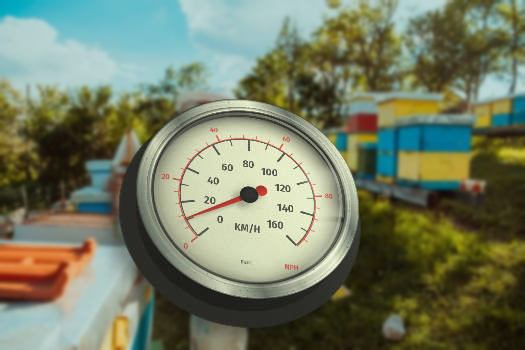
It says 10 km/h
